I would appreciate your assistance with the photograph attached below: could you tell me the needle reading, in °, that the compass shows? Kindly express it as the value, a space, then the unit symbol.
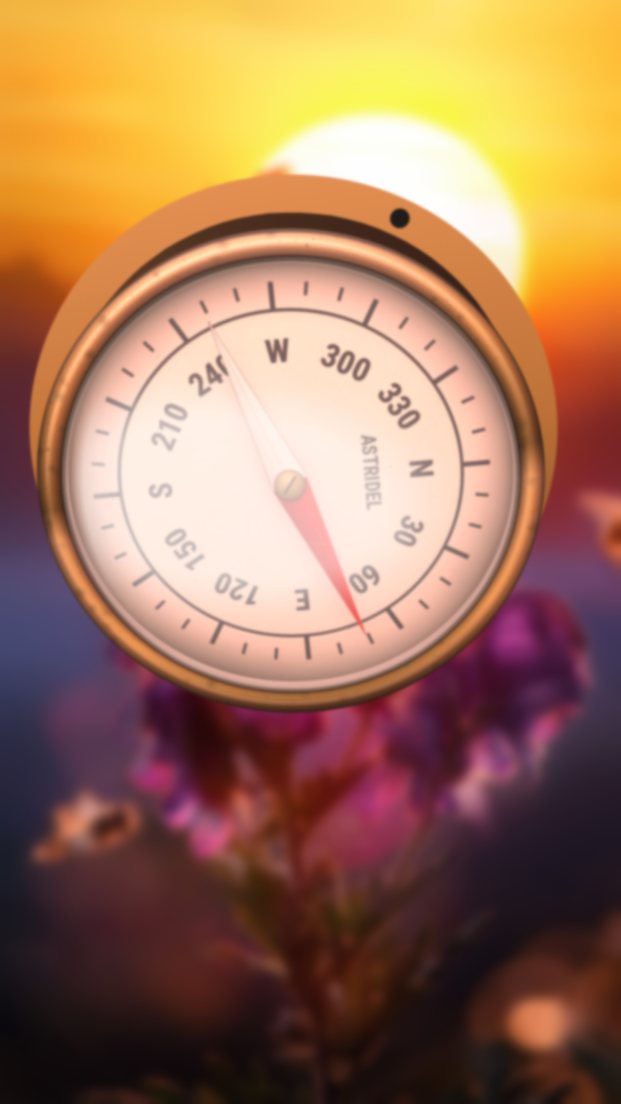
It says 70 °
